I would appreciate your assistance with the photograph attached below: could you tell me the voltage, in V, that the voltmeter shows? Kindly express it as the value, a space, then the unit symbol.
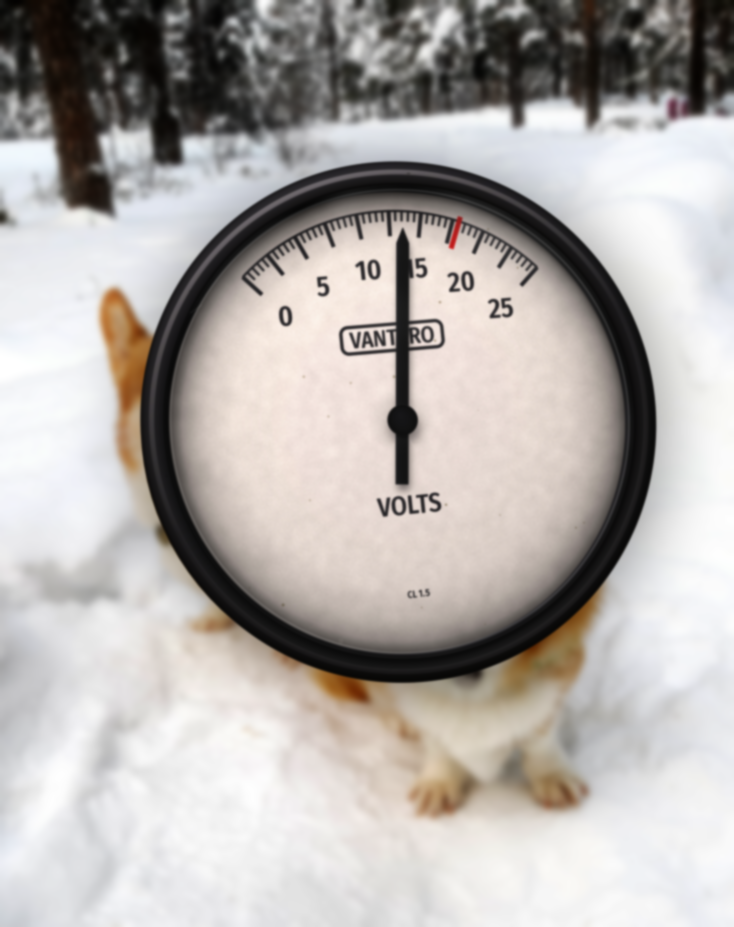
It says 13.5 V
